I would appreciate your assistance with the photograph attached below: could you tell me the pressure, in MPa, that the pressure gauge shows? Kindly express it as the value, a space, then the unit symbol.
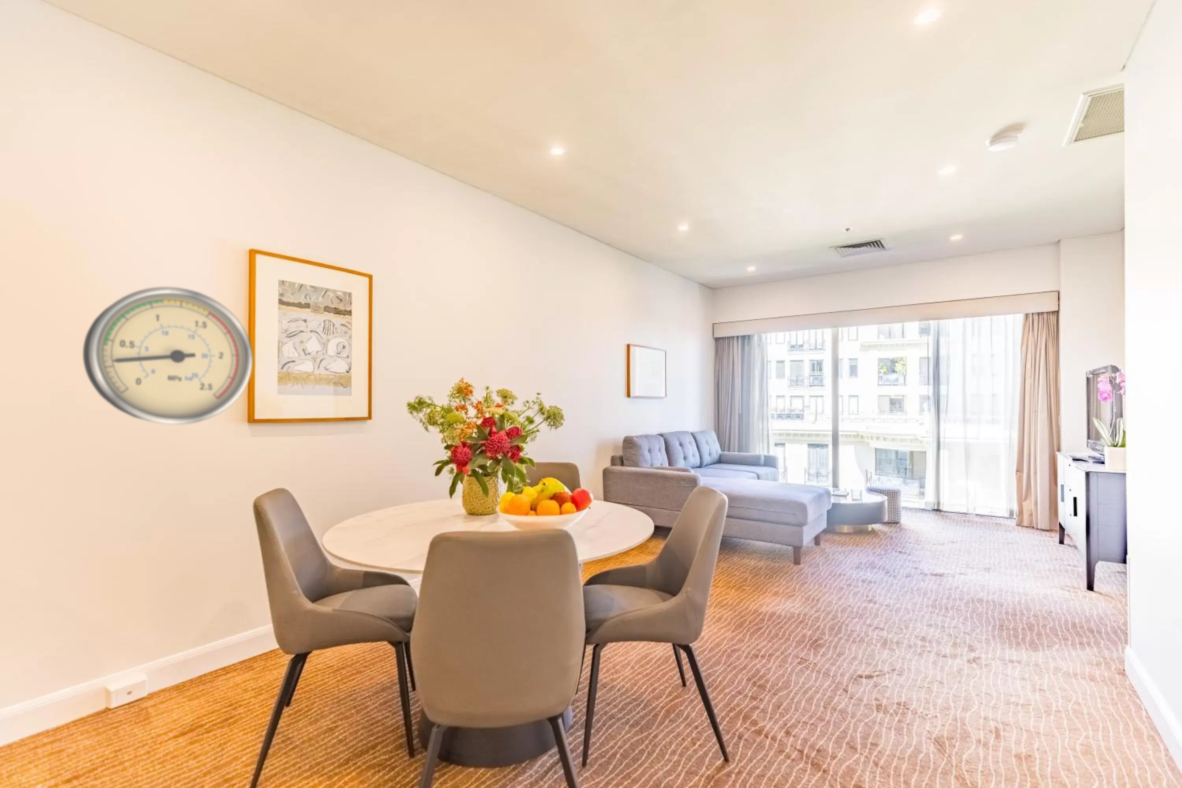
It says 0.3 MPa
